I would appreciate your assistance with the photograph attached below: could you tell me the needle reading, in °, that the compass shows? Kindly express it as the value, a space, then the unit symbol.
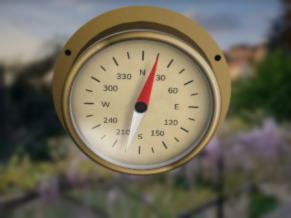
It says 15 °
